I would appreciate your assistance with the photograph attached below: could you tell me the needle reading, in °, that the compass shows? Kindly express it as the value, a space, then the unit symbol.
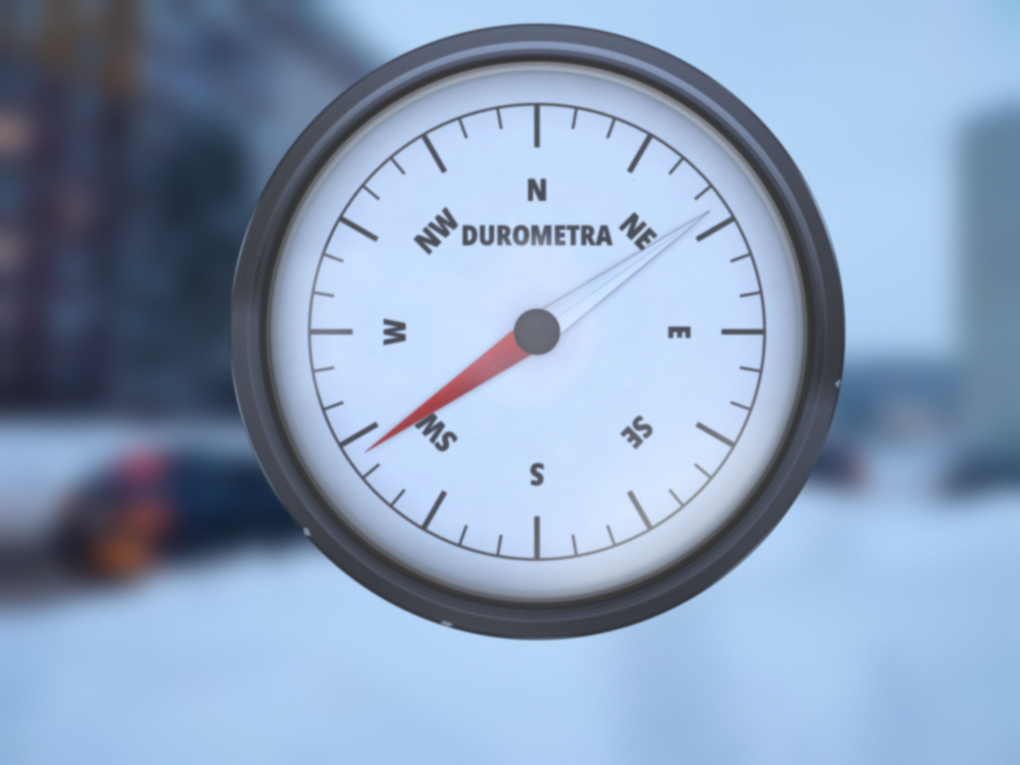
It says 235 °
